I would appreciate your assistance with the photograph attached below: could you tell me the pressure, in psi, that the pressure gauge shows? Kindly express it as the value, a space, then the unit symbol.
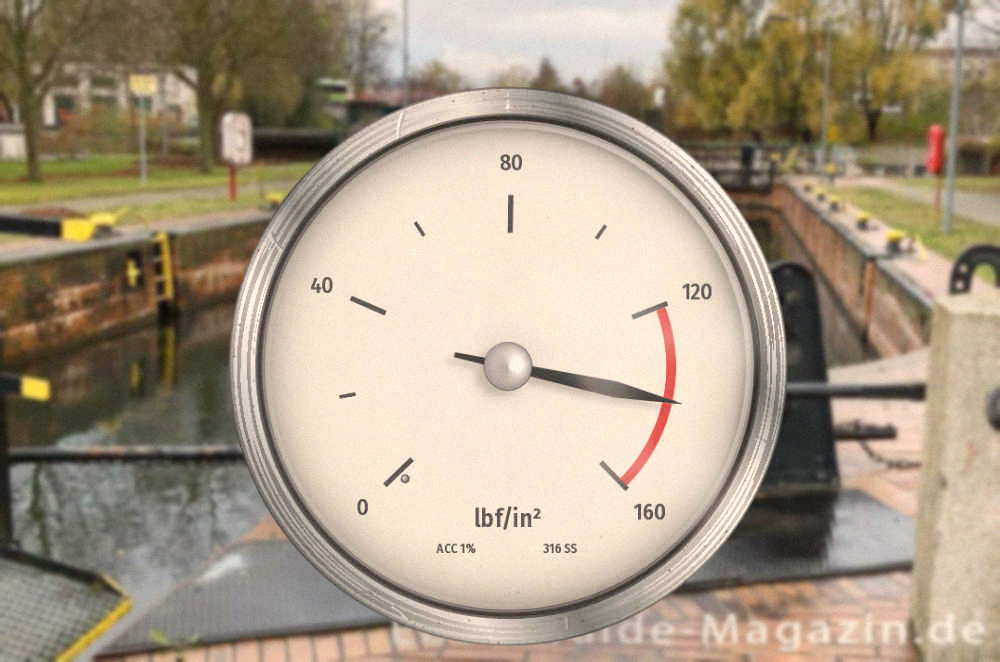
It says 140 psi
